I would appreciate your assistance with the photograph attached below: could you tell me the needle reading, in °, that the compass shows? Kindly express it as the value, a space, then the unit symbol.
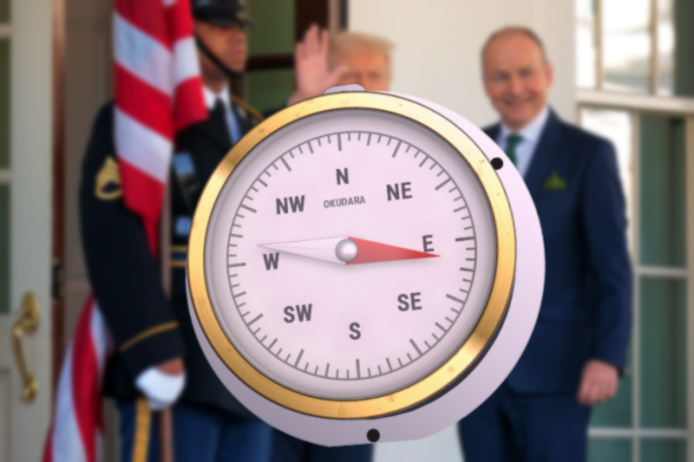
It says 100 °
